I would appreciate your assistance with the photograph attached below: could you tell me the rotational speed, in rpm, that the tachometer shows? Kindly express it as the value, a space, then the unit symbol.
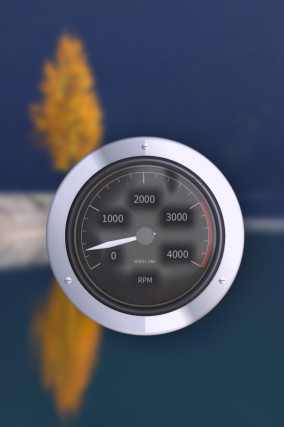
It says 300 rpm
